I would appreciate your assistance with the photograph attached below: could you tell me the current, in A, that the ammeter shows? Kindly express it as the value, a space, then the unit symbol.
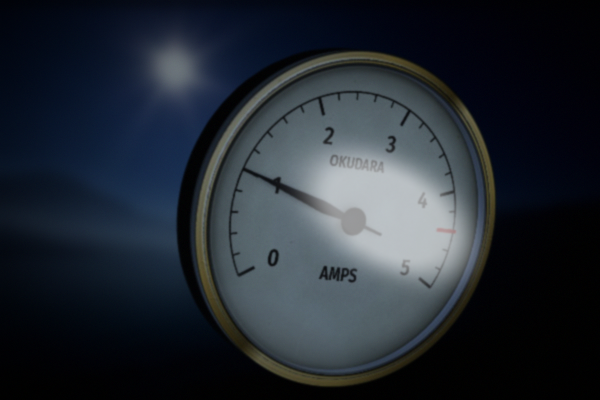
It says 1 A
